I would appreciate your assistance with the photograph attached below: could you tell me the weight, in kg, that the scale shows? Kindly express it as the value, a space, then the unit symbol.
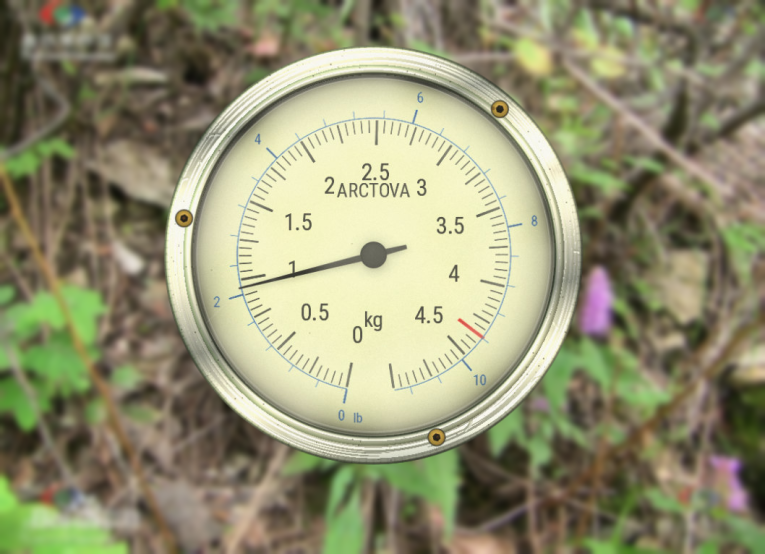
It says 0.95 kg
